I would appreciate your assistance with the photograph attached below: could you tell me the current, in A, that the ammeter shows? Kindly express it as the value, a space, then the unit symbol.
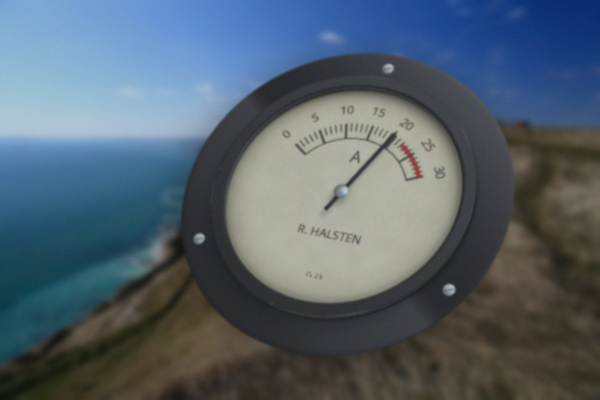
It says 20 A
